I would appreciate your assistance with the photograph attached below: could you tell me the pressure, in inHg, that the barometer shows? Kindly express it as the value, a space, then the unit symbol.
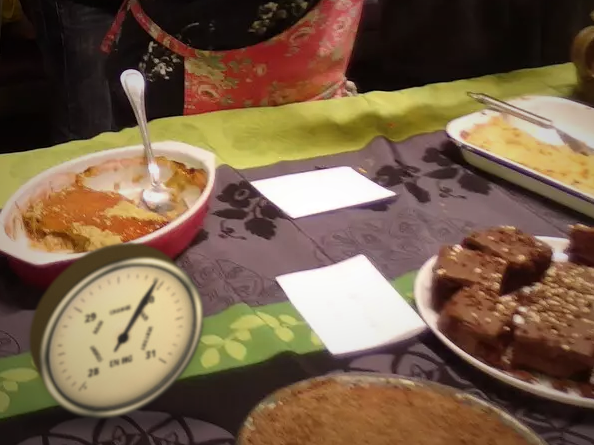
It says 29.9 inHg
